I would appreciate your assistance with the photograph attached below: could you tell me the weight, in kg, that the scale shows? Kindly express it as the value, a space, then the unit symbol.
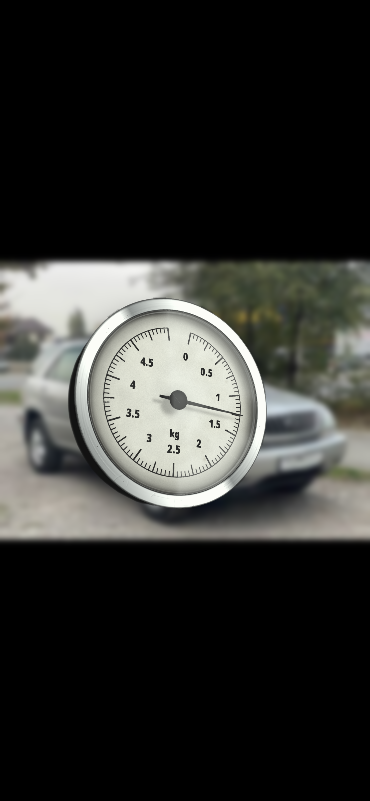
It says 1.25 kg
